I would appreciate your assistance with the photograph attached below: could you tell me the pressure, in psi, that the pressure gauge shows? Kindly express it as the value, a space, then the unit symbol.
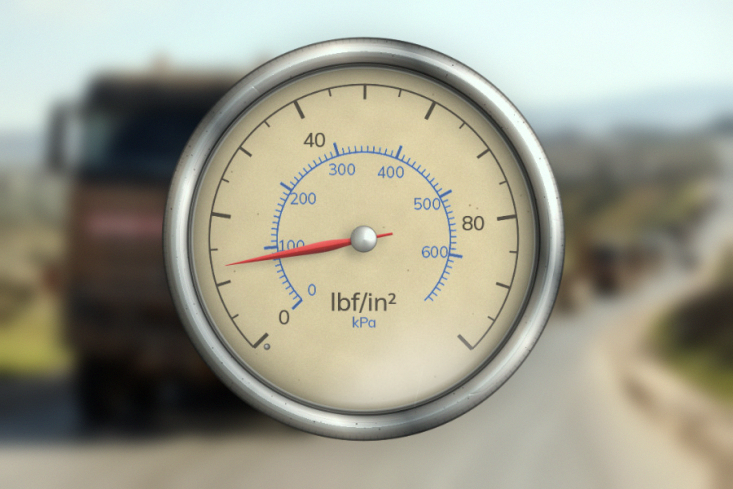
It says 12.5 psi
